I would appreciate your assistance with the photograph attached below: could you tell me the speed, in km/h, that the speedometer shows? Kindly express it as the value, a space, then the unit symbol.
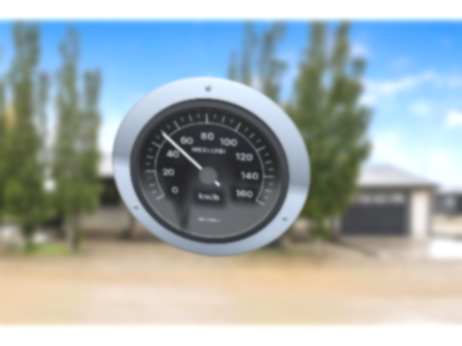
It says 50 km/h
